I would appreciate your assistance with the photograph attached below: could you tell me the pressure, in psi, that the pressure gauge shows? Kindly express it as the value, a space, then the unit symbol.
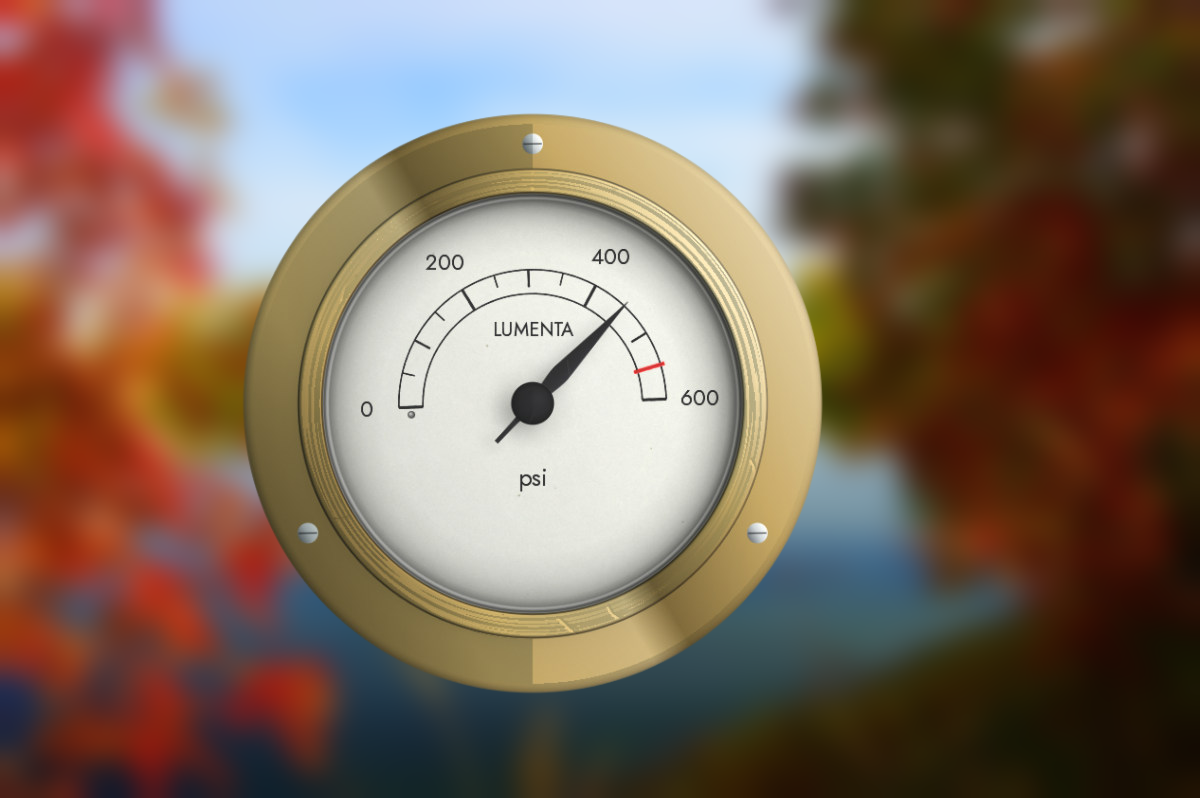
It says 450 psi
